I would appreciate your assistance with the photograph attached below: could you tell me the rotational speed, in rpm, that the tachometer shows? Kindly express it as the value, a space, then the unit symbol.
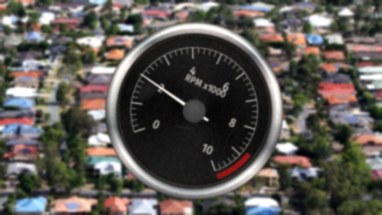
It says 2000 rpm
